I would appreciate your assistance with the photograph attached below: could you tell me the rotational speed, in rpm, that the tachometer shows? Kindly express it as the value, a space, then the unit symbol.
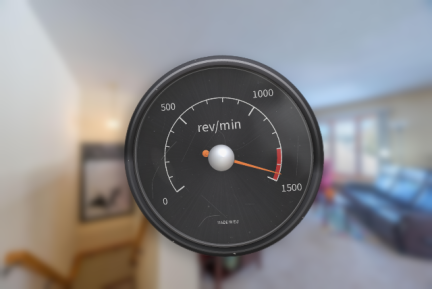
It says 1450 rpm
